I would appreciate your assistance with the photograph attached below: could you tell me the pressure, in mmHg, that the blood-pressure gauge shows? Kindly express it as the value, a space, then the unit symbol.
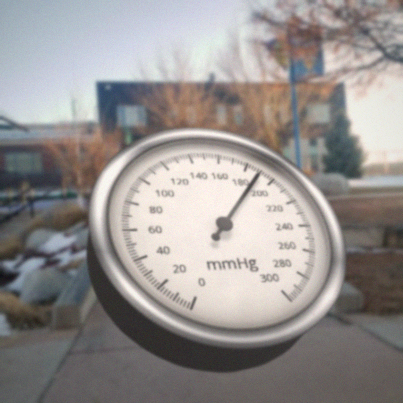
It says 190 mmHg
